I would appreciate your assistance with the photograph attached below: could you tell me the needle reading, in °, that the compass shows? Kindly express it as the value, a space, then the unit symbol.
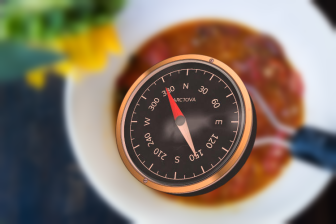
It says 330 °
